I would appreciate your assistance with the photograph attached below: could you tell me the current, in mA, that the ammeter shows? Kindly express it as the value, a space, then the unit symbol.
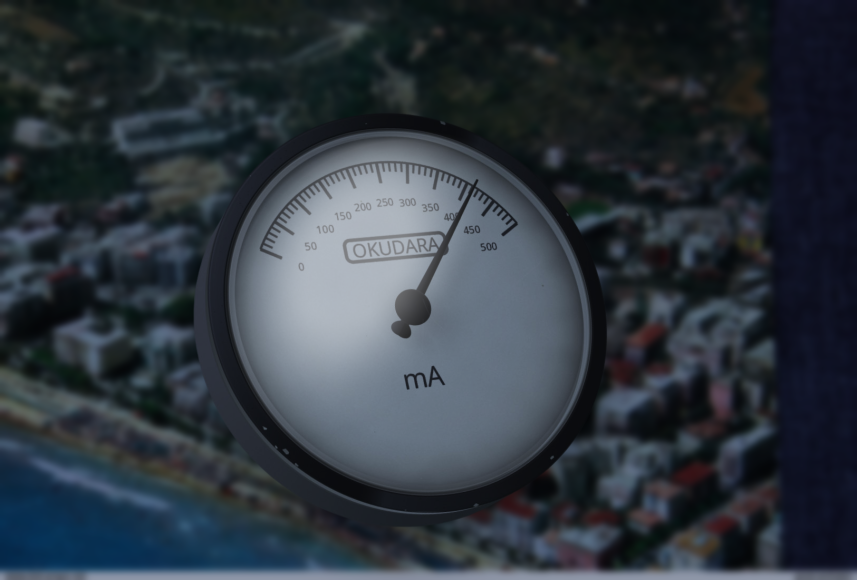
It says 410 mA
